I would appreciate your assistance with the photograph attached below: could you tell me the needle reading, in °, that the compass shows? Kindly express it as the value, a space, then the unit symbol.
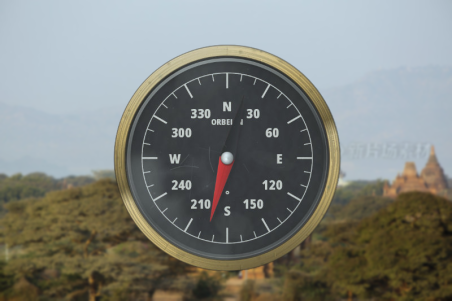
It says 195 °
